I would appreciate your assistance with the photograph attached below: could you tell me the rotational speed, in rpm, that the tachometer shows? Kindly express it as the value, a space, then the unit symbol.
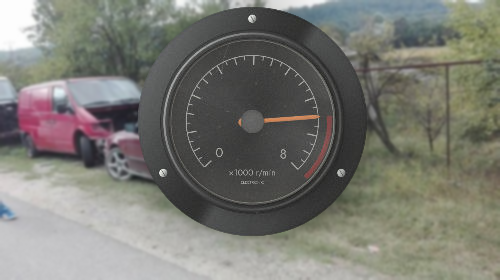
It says 6500 rpm
